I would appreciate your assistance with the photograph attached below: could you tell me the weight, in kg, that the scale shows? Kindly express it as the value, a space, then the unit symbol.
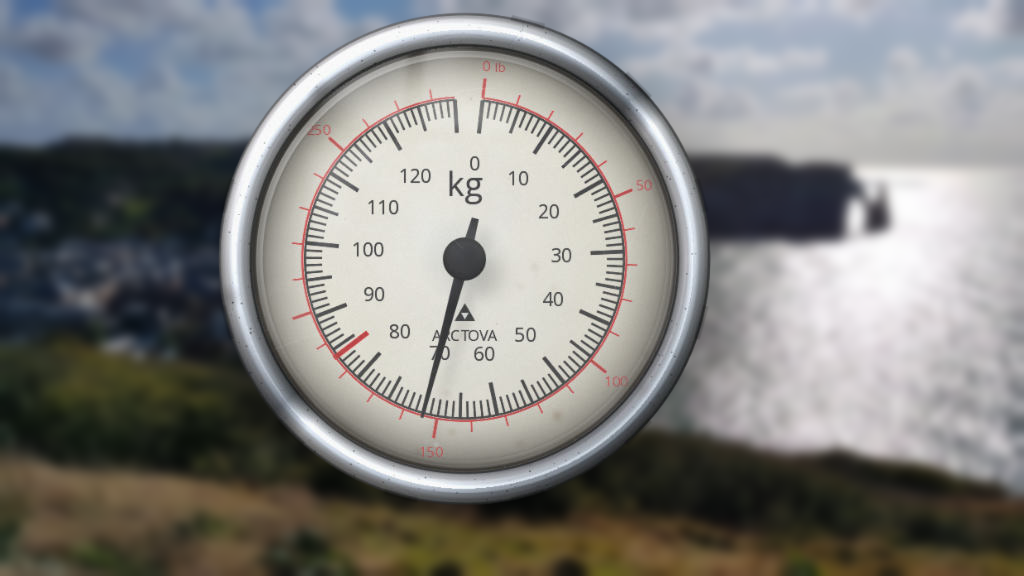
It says 70 kg
